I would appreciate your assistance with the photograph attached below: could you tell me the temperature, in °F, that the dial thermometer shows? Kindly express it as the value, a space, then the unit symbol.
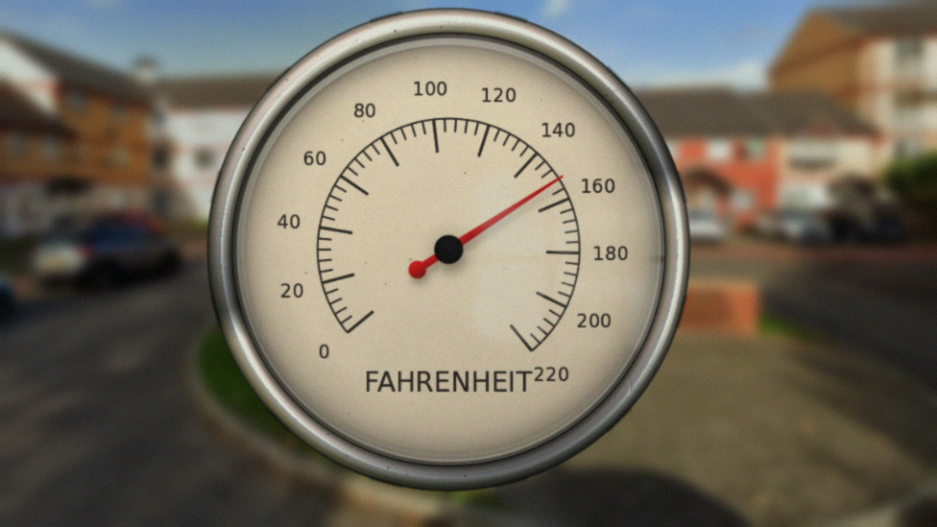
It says 152 °F
